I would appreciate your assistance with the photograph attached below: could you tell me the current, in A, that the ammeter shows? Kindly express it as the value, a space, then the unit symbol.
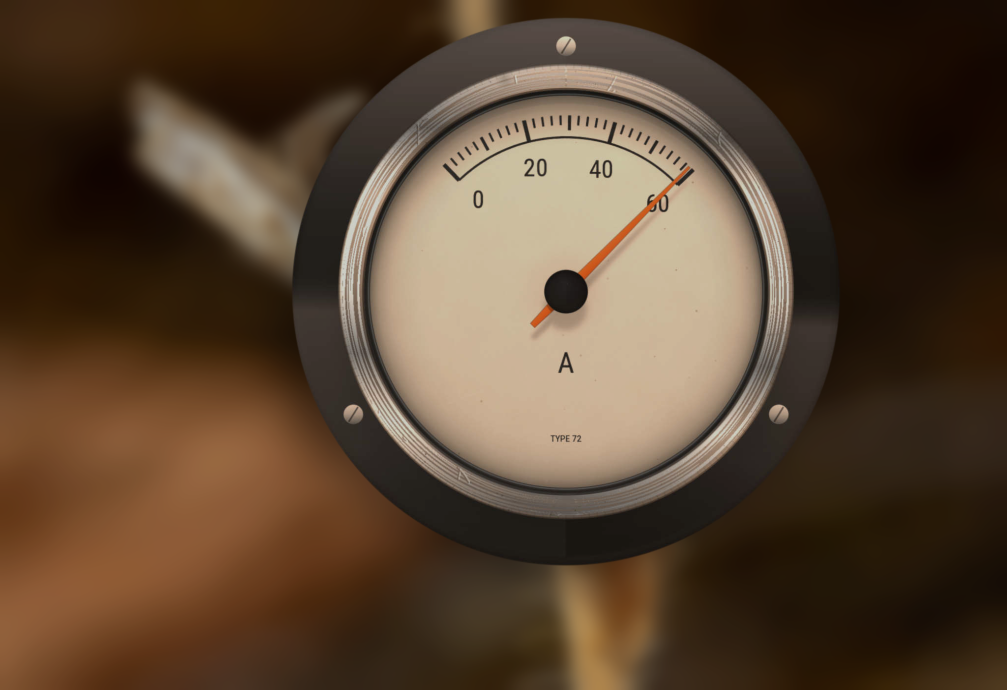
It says 59 A
